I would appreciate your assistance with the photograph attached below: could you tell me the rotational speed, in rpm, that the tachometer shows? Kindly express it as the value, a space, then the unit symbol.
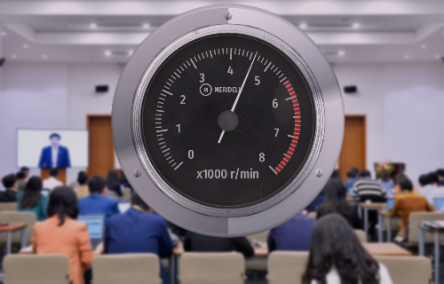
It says 4600 rpm
